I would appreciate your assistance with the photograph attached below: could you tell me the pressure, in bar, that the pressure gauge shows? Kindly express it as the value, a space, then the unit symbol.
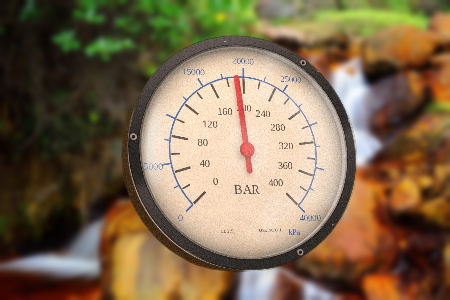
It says 190 bar
